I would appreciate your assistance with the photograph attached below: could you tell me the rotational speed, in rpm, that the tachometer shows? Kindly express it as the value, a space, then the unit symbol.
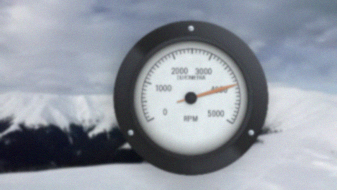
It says 4000 rpm
